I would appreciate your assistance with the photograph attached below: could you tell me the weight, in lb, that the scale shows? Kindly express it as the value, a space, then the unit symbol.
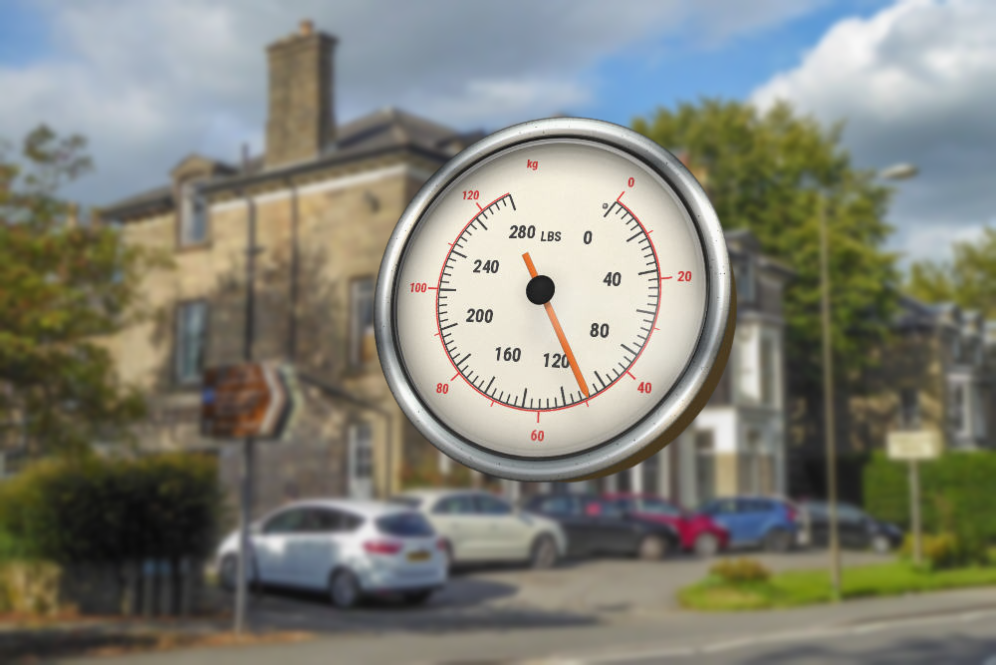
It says 108 lb
